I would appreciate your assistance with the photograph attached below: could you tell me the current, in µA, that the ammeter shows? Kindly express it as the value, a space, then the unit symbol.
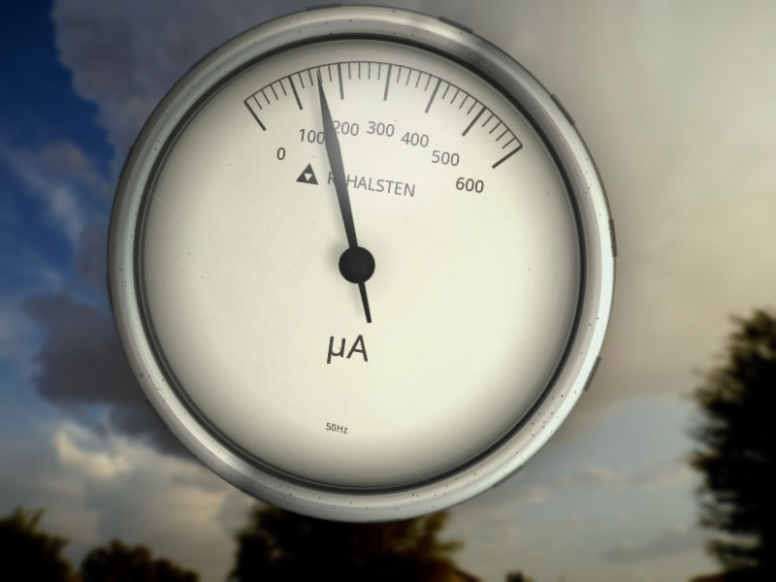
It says 160 µA
